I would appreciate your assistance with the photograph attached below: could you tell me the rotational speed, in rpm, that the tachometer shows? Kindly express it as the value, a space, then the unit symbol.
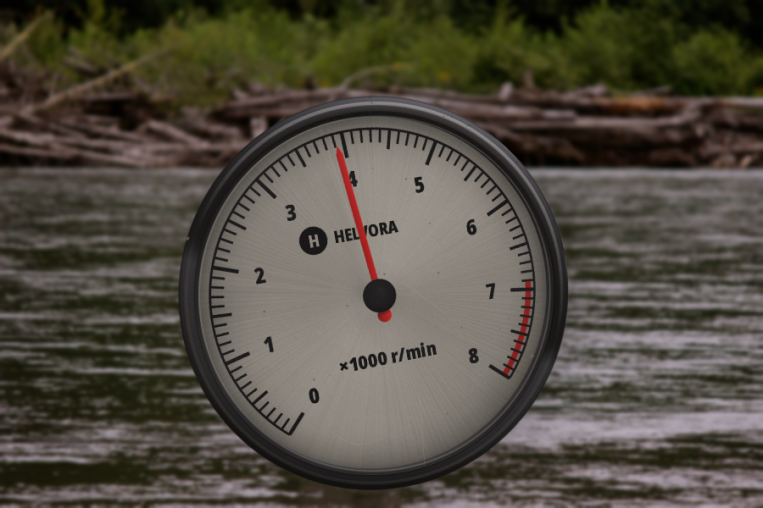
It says 3900 rpm
